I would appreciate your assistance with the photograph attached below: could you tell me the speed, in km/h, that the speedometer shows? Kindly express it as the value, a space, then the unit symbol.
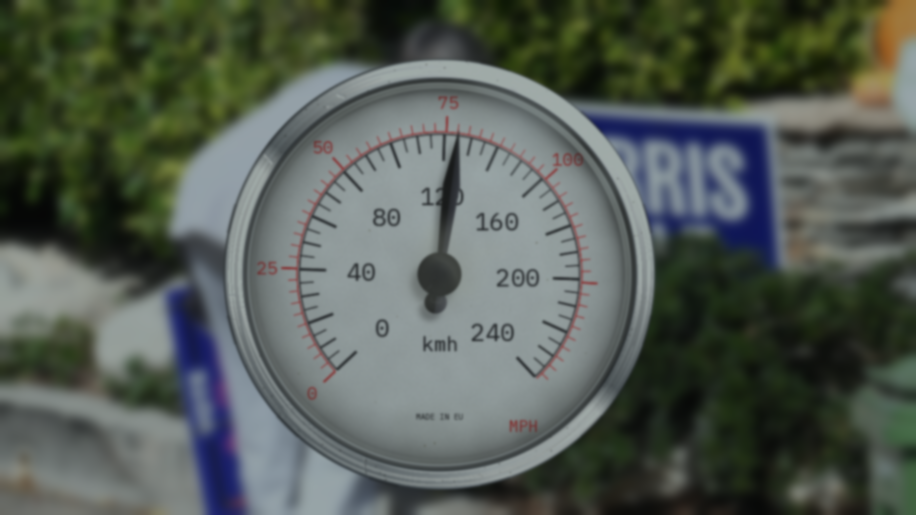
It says 125 km/h
